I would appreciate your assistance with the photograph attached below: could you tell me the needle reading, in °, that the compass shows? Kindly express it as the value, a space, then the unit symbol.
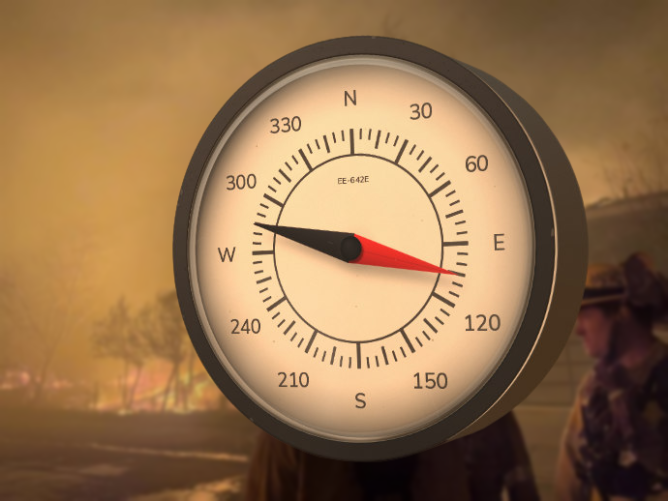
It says 105 °
